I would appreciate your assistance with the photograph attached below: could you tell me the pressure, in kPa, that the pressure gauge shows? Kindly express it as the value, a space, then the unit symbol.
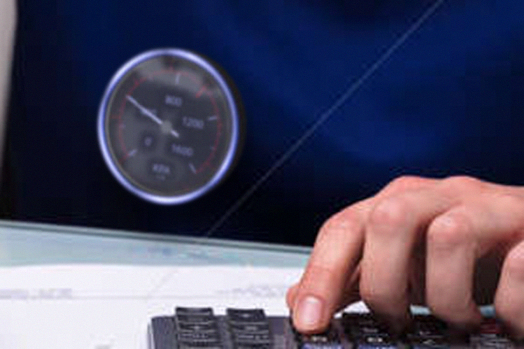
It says 400 kPa
